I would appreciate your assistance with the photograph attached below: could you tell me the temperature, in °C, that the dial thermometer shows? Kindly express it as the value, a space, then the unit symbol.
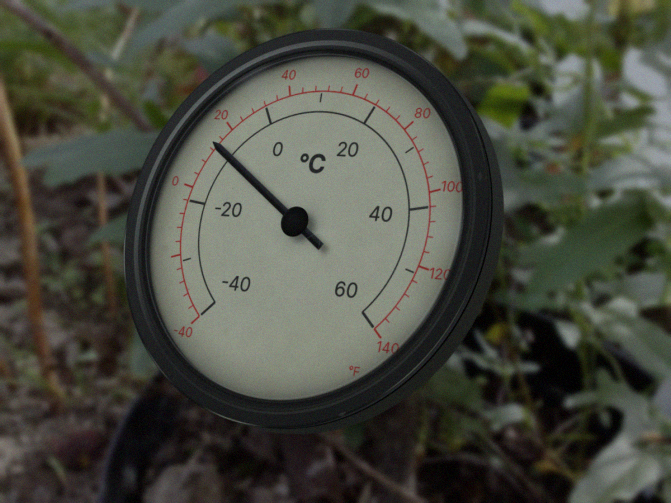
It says -10 °C
